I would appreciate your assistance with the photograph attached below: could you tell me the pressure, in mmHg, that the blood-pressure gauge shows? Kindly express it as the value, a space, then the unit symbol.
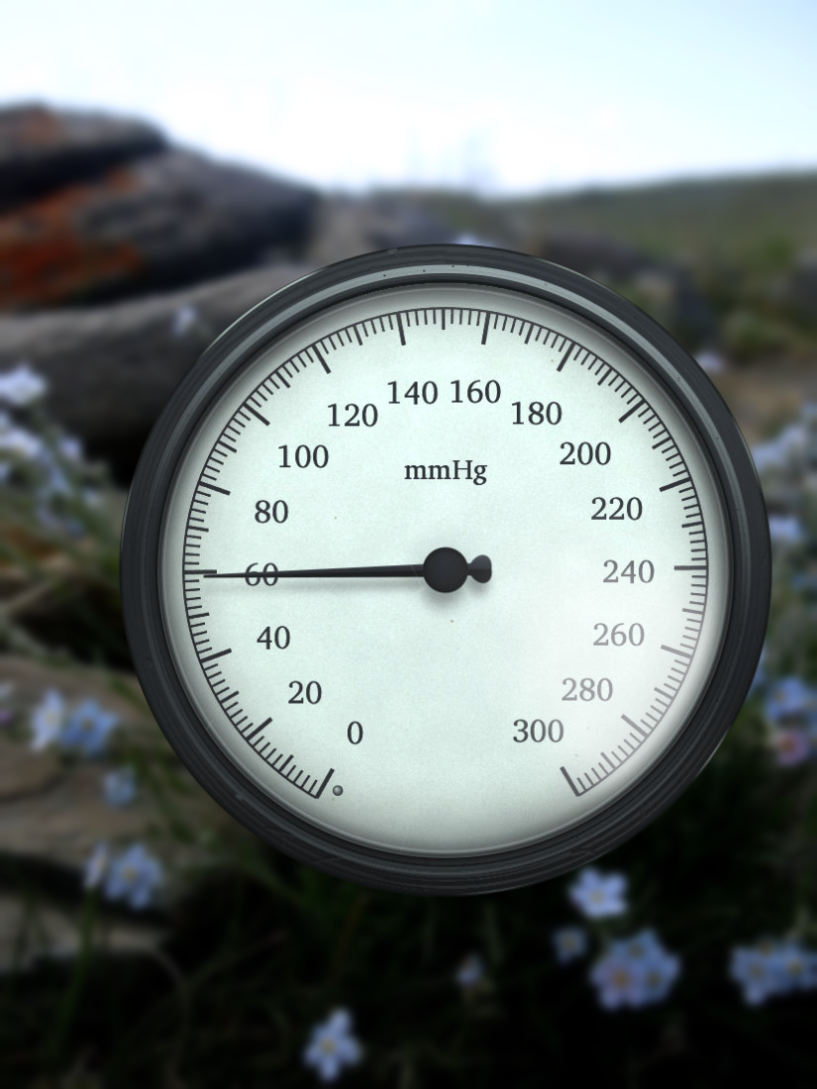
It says 59 mmHg
